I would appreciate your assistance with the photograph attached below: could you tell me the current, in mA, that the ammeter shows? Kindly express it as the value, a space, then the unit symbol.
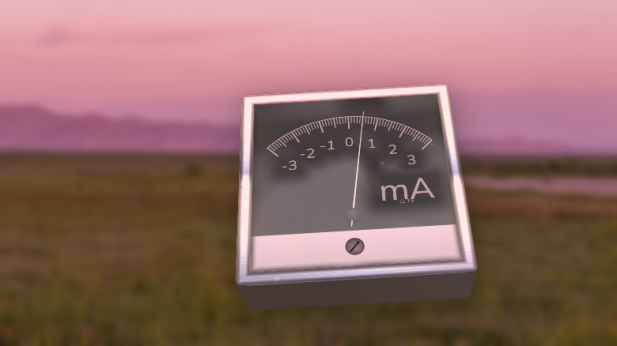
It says 0.5 mA
